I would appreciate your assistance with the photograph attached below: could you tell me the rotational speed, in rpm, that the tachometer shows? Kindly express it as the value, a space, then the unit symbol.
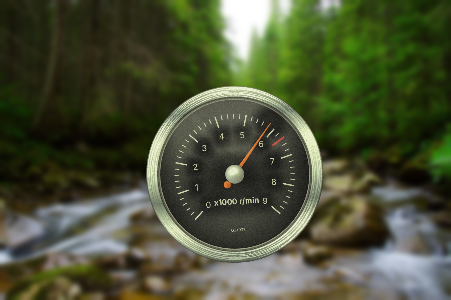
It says 5800 rpm
